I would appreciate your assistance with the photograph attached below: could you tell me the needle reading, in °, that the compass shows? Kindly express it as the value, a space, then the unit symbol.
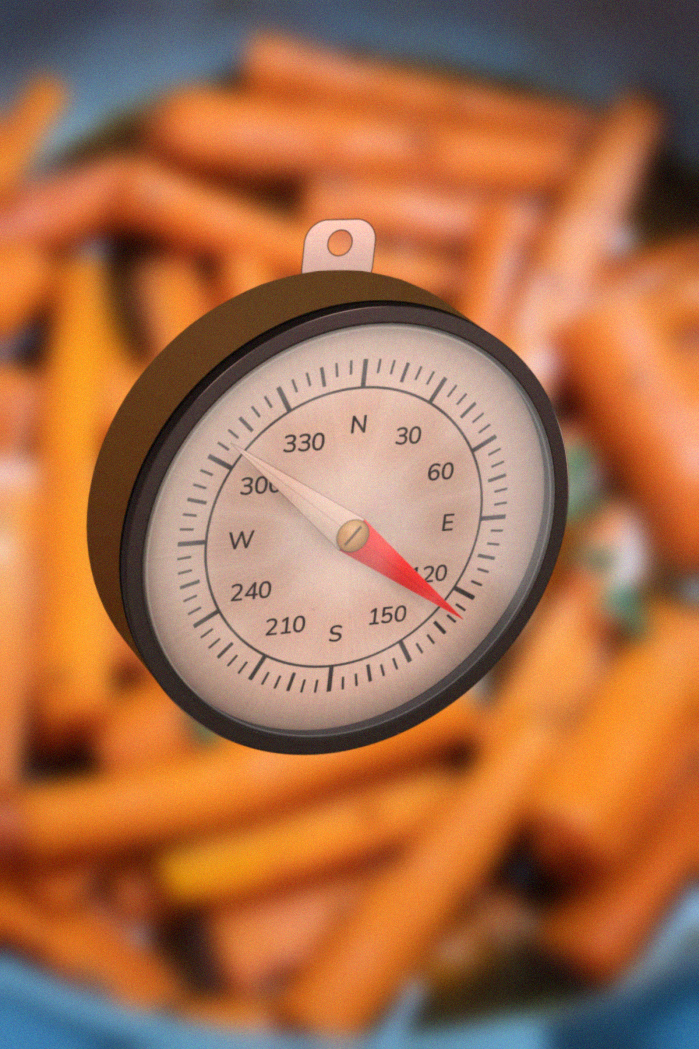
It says 127.5 °
